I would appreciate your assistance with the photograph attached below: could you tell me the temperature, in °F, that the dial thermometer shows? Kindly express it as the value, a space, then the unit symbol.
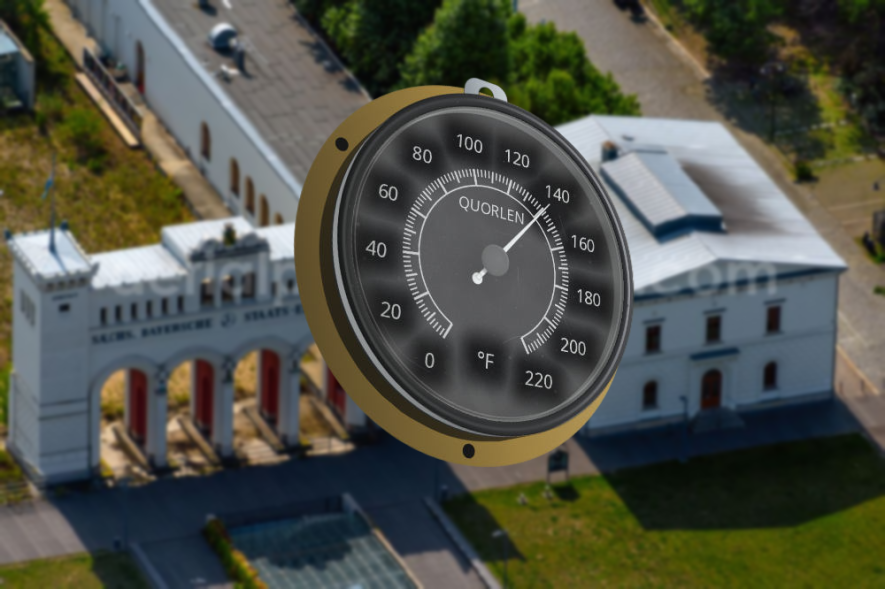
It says 140 °F
